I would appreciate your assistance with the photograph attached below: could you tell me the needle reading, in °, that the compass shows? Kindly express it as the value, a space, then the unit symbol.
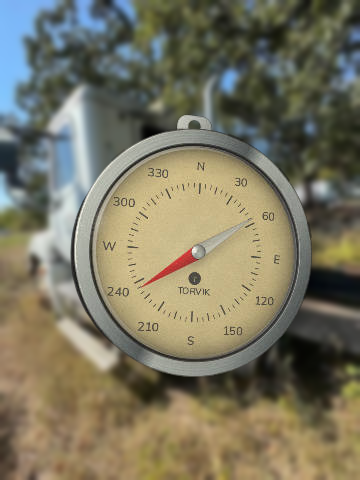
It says 235 °
